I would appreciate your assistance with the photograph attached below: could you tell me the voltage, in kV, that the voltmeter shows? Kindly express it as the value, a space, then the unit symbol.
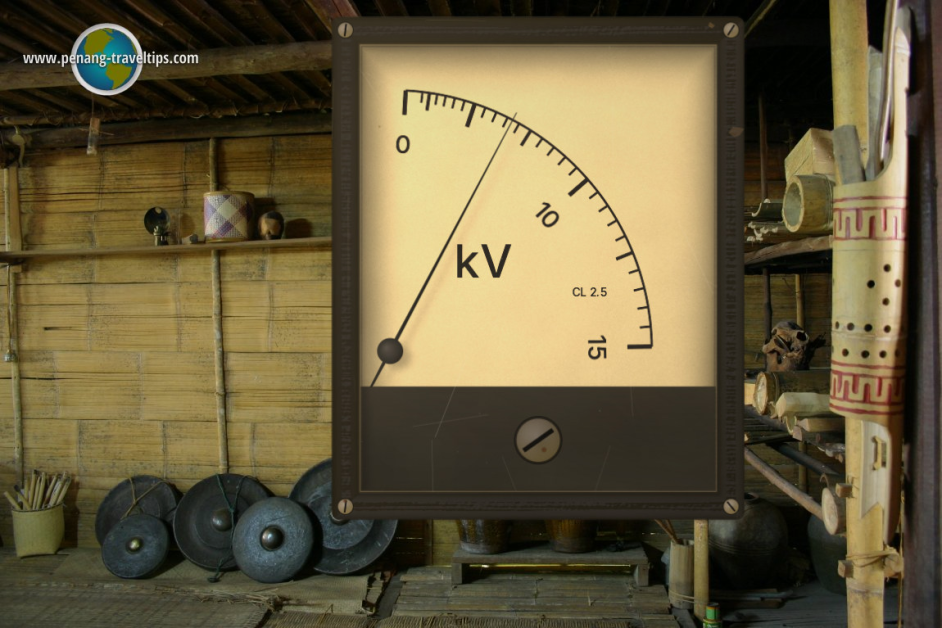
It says 6.75 kV
